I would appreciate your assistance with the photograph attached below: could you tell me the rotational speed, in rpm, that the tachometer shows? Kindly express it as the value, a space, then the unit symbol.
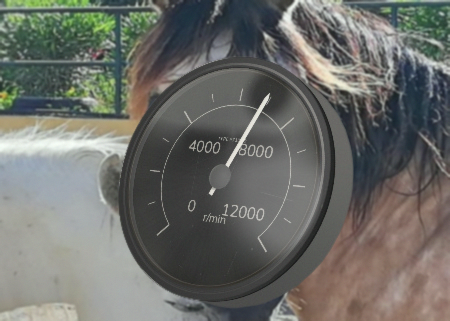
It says 7000 rpm
